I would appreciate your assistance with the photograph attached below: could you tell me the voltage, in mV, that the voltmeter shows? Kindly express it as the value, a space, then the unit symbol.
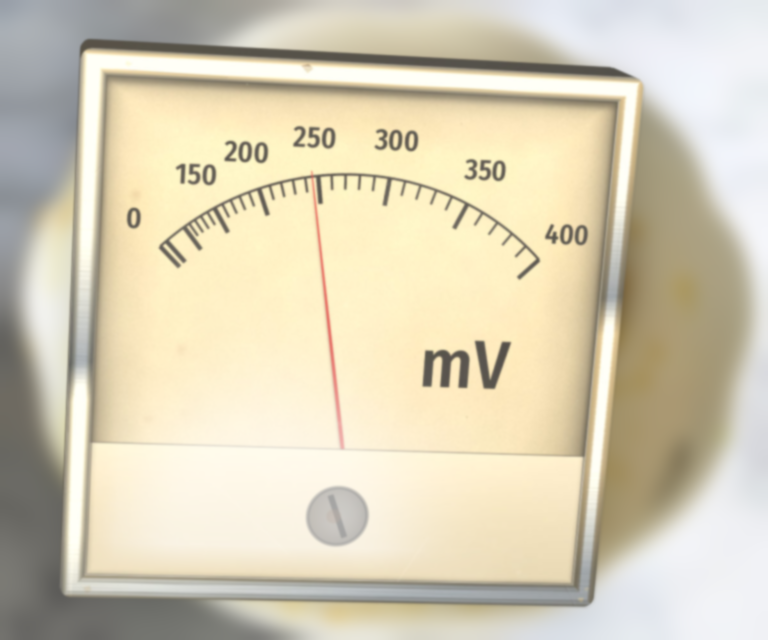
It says 245 mV
